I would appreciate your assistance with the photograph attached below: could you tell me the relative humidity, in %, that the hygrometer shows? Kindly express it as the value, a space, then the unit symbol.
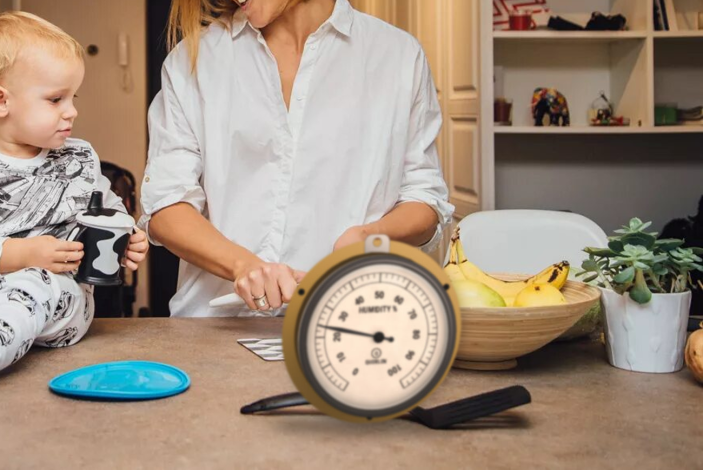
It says 24 %
